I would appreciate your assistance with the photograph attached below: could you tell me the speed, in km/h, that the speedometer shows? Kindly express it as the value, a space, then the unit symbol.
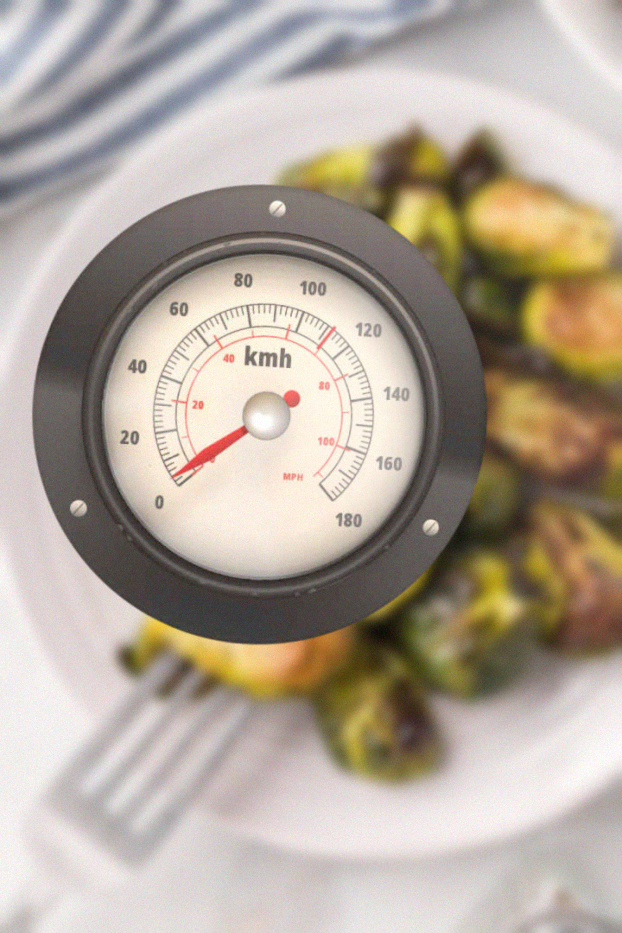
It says 4 km/h
